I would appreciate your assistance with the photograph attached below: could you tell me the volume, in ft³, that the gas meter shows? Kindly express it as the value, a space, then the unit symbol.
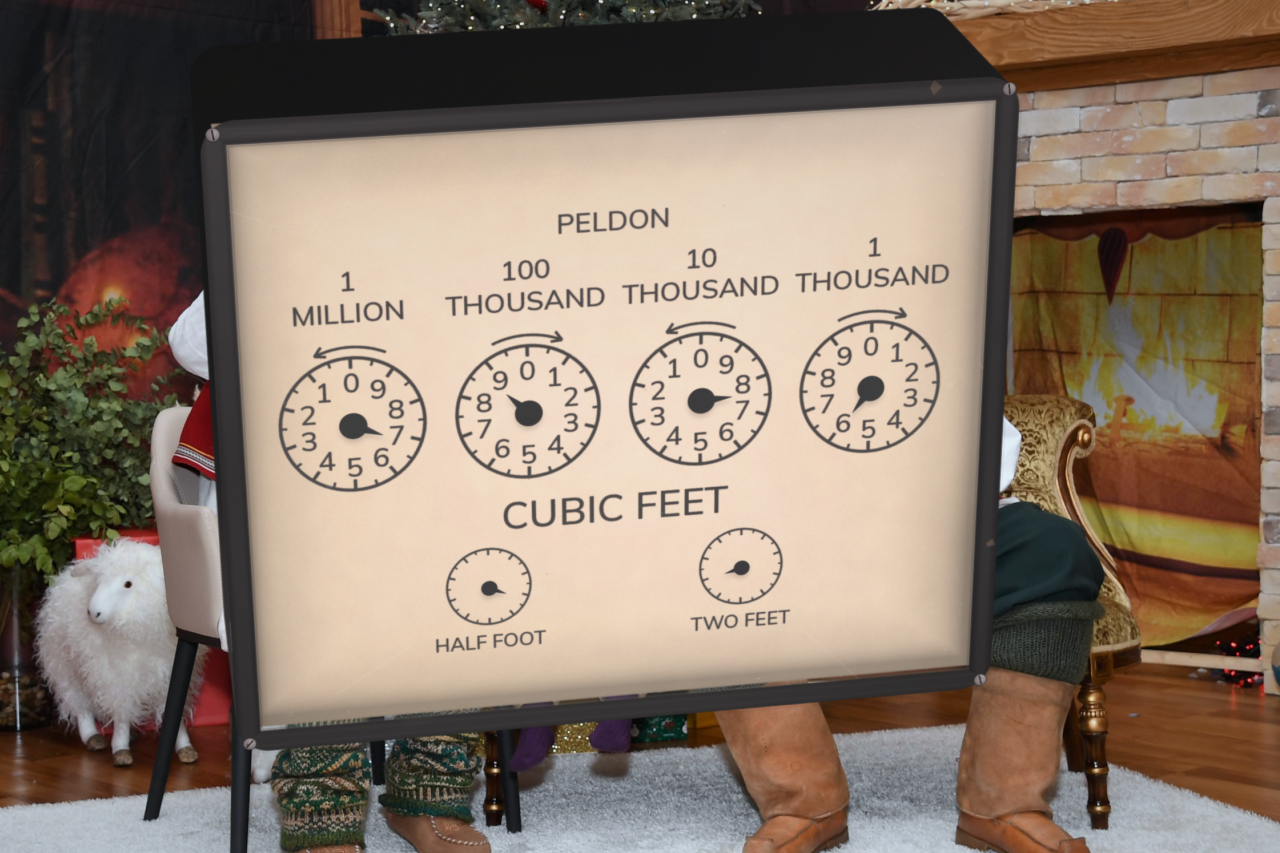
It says 687600 ft³
